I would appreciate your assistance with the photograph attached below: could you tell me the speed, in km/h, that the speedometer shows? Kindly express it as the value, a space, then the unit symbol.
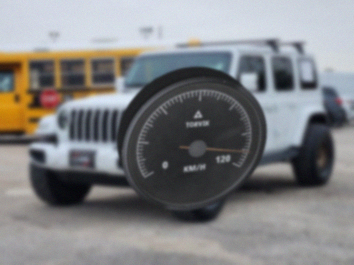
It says 110 km/h
